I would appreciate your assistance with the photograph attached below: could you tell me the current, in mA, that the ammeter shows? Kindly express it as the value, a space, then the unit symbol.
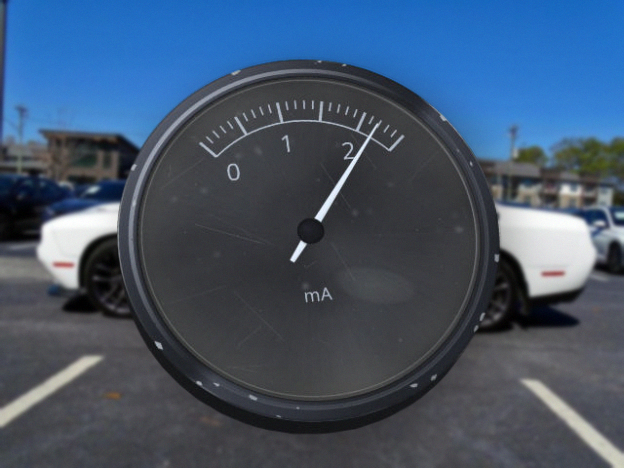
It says 2.2 mA
